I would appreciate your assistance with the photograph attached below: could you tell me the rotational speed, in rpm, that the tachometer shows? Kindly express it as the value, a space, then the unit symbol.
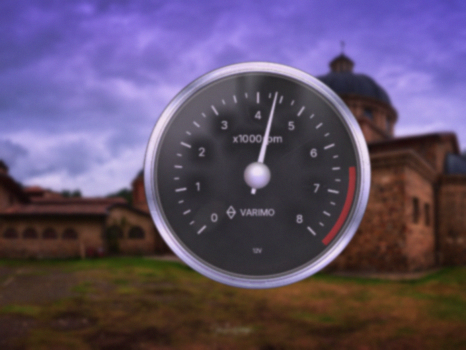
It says 4375 rpm
